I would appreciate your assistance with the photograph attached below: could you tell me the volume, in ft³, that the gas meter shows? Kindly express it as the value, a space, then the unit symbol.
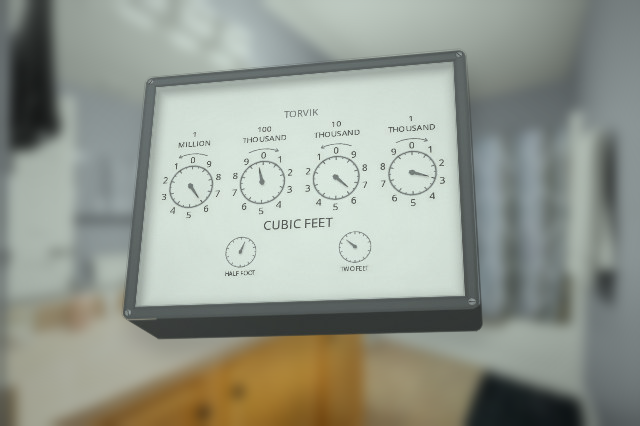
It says 596300 ft³
